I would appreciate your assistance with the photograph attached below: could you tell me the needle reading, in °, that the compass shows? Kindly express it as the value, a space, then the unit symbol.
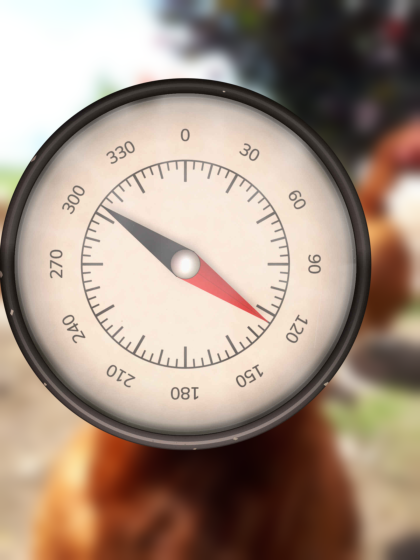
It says 125 °
